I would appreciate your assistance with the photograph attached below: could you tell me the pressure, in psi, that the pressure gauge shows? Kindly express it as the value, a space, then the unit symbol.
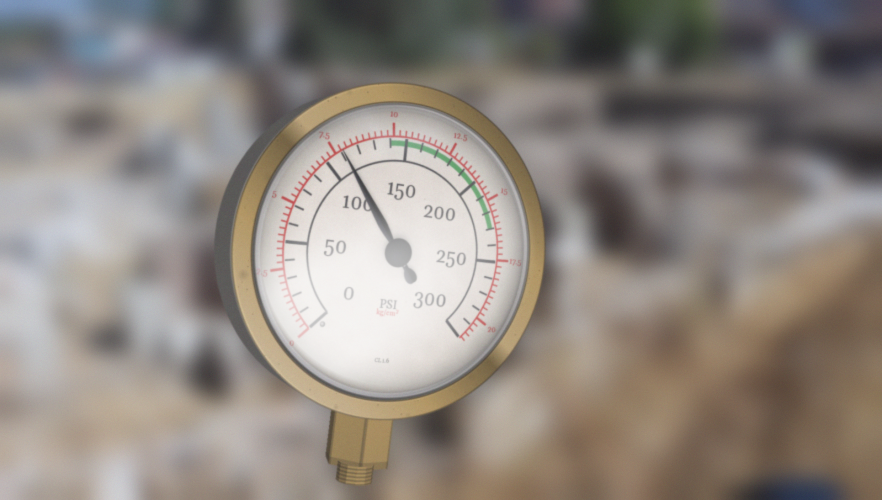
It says 110 psi
